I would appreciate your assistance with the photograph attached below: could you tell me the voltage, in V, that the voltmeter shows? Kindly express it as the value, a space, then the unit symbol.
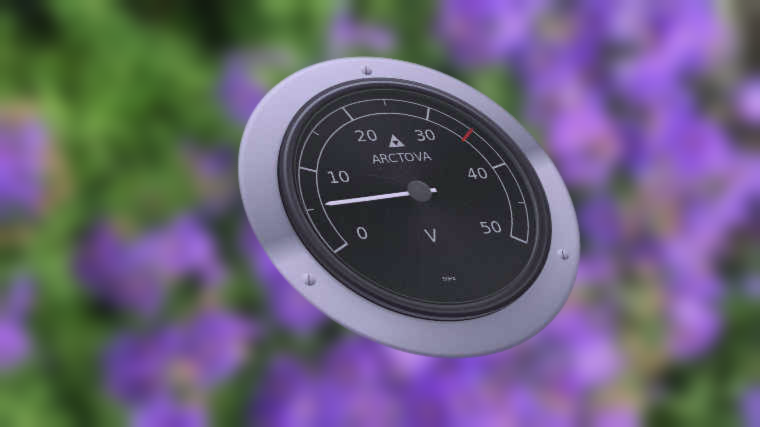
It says 5 V
